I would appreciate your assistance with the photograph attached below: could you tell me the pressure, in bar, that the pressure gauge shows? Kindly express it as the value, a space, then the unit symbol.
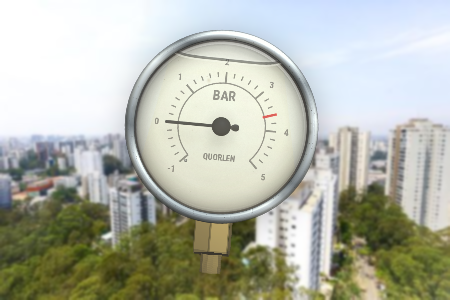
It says 0 bar
